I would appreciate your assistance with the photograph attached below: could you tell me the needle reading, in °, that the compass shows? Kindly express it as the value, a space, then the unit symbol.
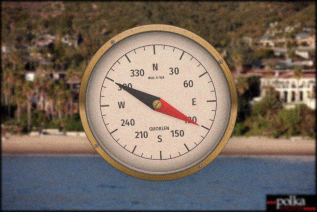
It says 120 °
